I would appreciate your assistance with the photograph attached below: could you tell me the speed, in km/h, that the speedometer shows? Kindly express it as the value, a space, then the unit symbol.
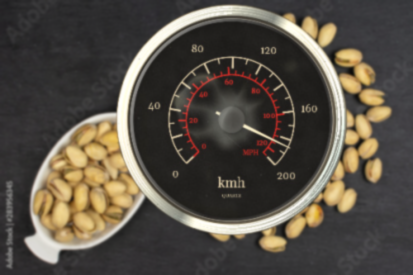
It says 185 km/h
